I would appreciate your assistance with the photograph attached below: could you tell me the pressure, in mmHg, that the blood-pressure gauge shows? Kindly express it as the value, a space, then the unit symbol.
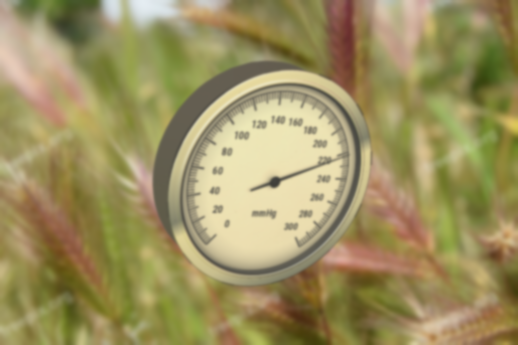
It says 220 mmHg
